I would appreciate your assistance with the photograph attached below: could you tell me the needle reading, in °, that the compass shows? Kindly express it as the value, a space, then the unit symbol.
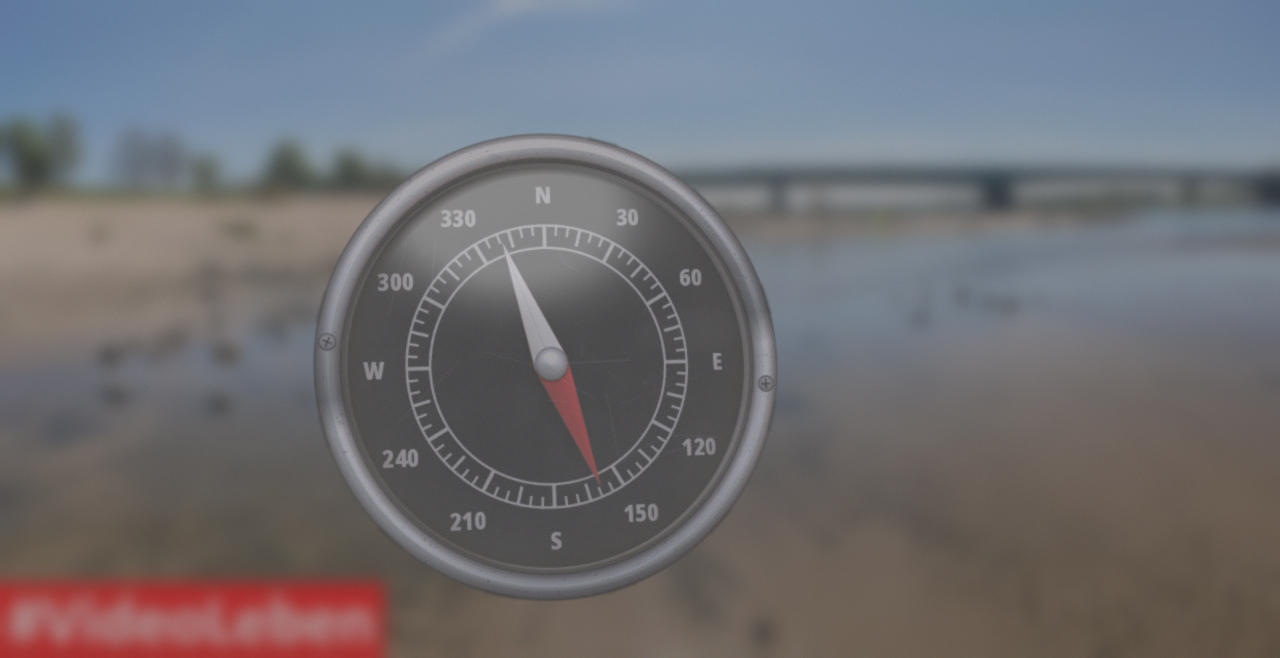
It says 160 °
